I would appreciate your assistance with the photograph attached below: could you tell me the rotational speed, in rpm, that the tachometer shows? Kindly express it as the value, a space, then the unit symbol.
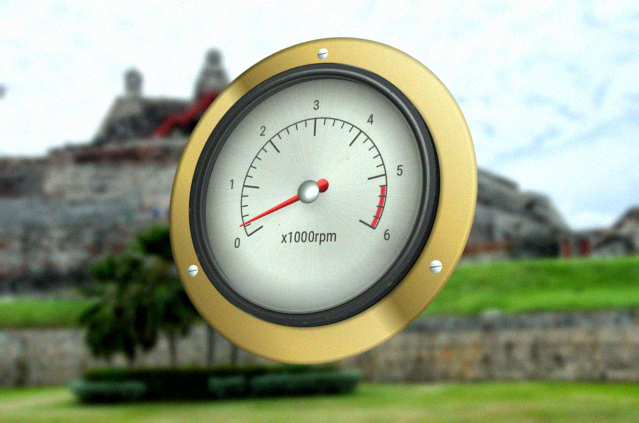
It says 200 rpm
